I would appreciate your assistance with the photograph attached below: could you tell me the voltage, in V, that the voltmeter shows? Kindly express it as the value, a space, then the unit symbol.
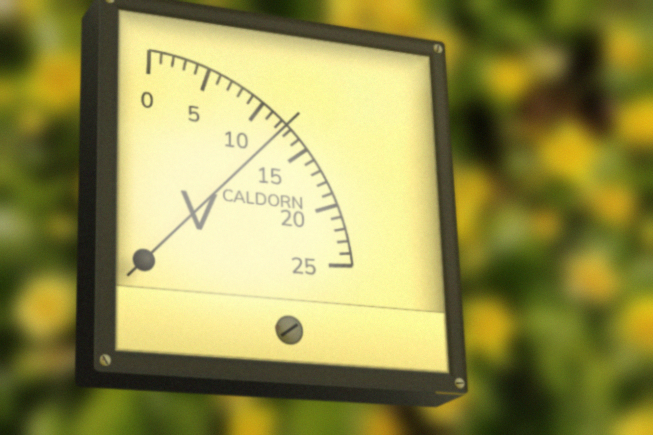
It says 12.5 V
